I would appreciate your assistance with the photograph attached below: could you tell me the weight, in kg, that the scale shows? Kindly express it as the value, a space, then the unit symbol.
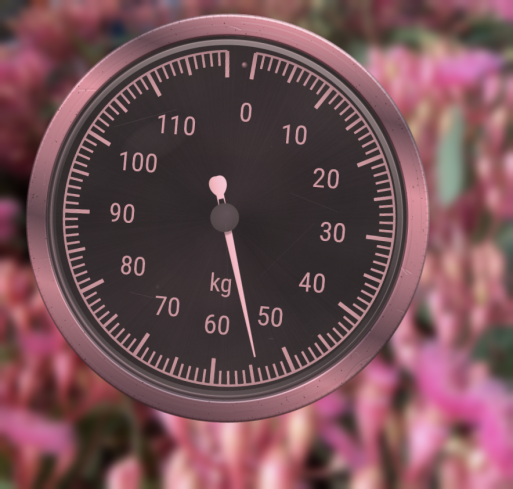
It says 54 kg
